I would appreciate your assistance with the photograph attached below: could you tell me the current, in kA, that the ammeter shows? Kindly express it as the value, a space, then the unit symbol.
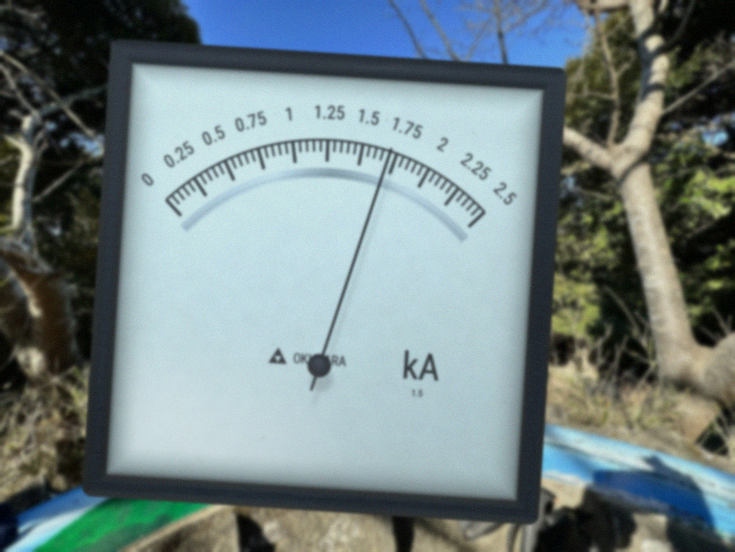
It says 1.7 kA
